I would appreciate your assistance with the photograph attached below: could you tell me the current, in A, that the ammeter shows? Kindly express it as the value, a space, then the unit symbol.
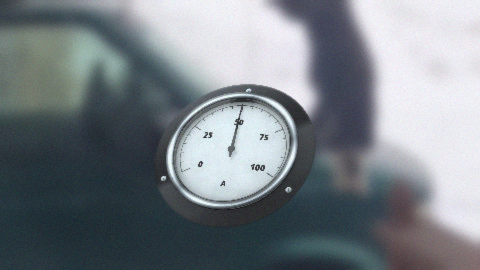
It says 50 A
